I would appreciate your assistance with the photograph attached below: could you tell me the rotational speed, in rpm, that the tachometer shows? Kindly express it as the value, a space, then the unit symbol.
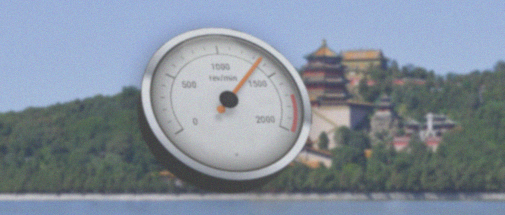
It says 1350 rpm
